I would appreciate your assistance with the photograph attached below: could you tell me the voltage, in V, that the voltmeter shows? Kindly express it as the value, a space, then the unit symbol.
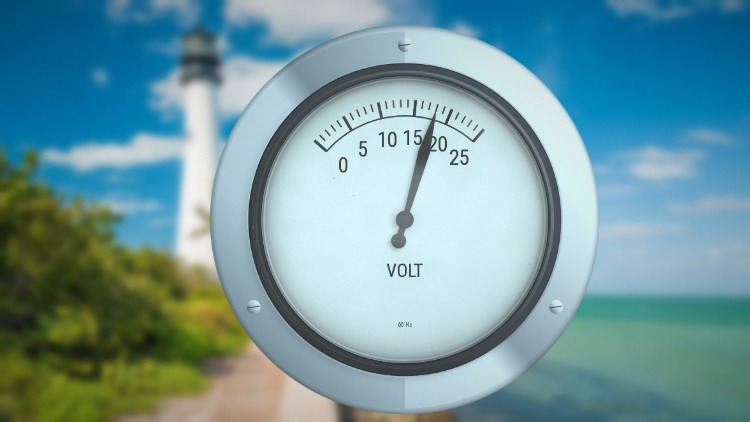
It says 18 V
